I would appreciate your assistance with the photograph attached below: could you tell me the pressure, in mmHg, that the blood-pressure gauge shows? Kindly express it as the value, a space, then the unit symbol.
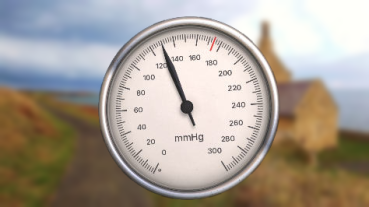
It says 130 mmHg
